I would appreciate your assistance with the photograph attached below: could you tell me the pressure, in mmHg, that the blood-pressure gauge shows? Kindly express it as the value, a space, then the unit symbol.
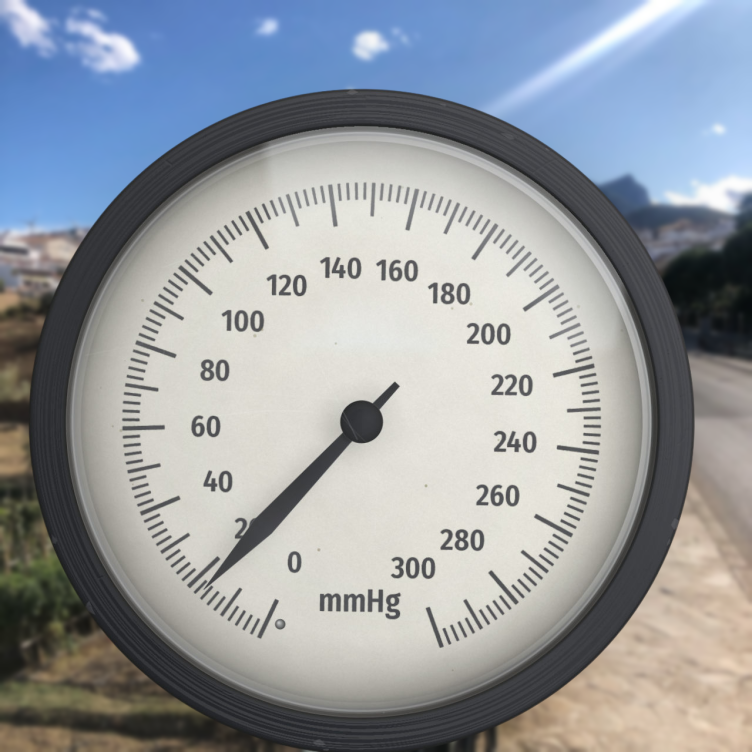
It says 17 mmHg
